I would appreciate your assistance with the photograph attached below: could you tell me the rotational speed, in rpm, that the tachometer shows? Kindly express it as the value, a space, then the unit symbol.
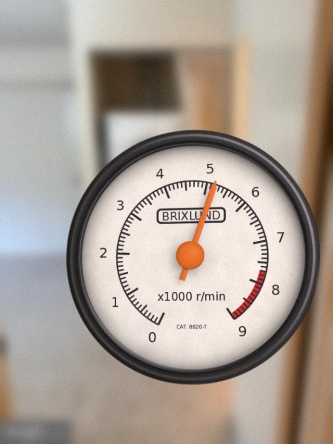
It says 5200 rpm
